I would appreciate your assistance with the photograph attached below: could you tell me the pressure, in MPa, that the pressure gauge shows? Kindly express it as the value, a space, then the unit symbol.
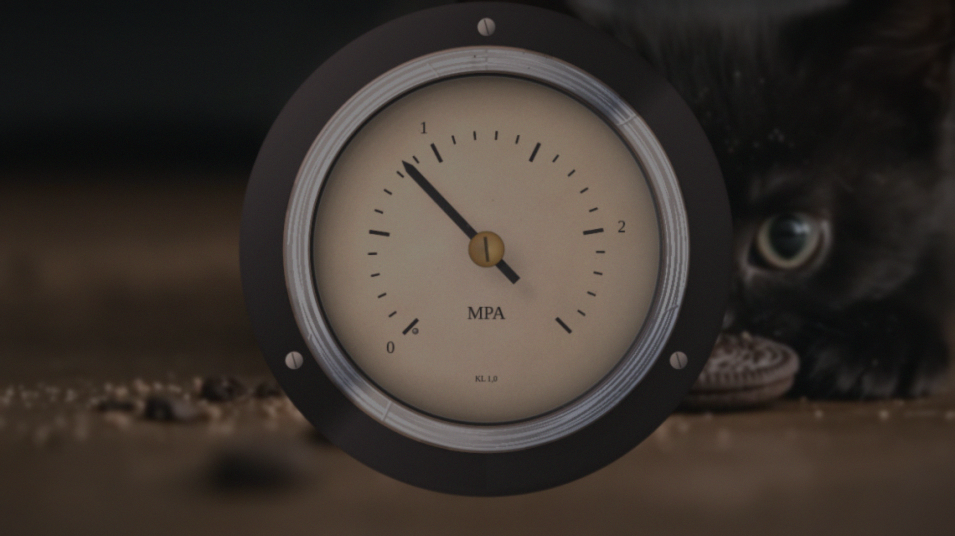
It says 0.85 MPa
